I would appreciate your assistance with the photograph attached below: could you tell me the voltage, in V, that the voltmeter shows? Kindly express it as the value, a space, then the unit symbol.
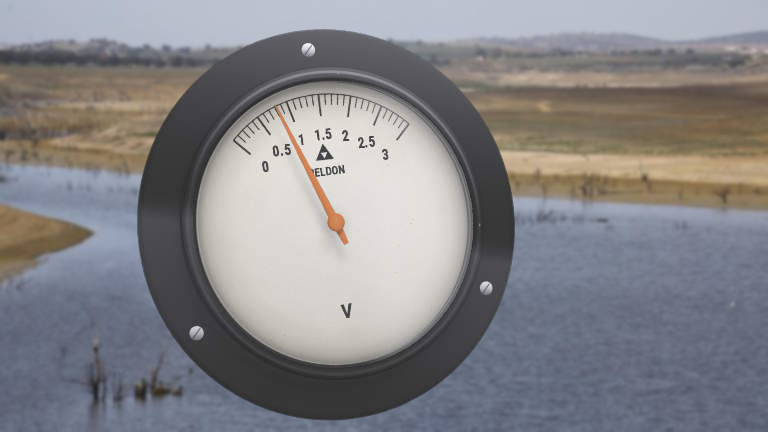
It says 0.8 V
